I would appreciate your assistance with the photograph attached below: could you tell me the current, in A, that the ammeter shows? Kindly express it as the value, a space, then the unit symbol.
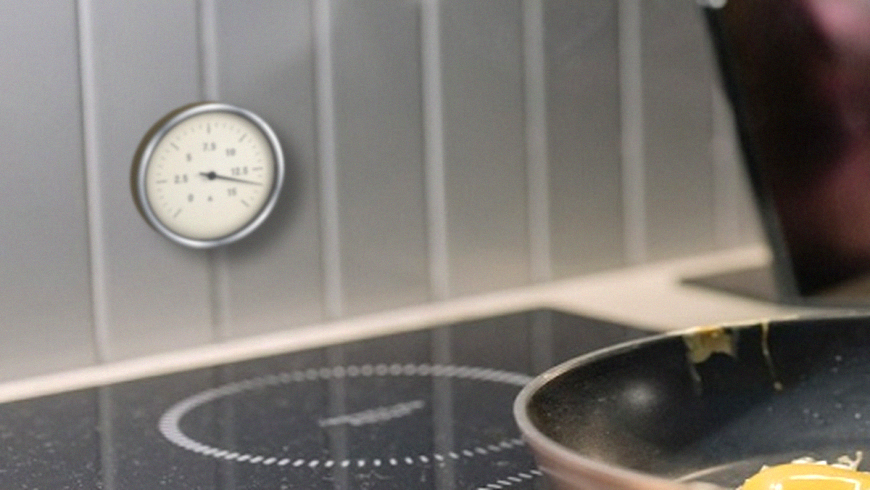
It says 13.5 A
